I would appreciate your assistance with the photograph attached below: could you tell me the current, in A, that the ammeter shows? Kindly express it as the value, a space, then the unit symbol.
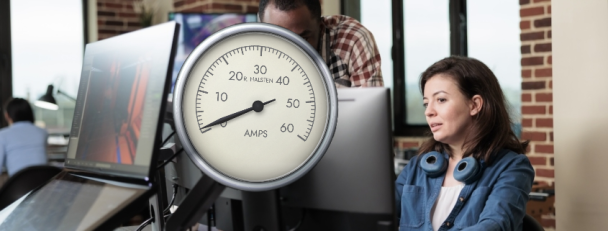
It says 1 A
